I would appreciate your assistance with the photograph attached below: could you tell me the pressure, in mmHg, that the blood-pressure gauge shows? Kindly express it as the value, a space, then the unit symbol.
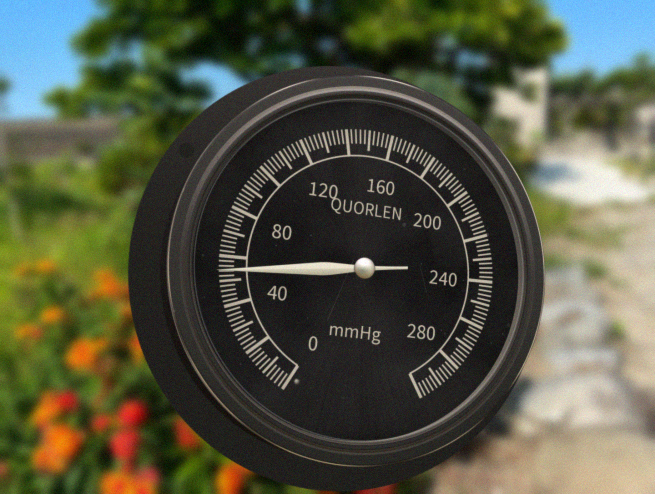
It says 54 mmHg
